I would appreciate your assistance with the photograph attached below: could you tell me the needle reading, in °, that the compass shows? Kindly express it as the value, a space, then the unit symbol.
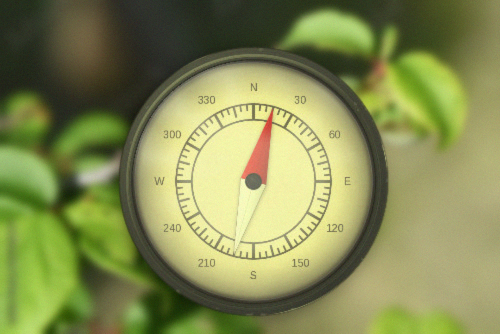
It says 15 °
